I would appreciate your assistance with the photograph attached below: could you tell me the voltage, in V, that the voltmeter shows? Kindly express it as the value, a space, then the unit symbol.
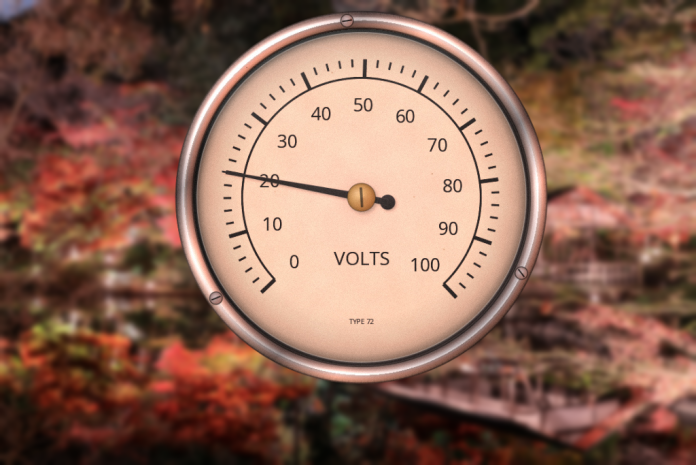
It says 20 V
